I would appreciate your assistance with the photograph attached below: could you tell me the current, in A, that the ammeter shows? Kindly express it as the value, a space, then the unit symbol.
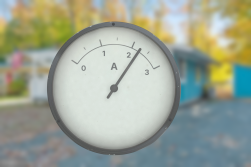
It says 2.25 A
